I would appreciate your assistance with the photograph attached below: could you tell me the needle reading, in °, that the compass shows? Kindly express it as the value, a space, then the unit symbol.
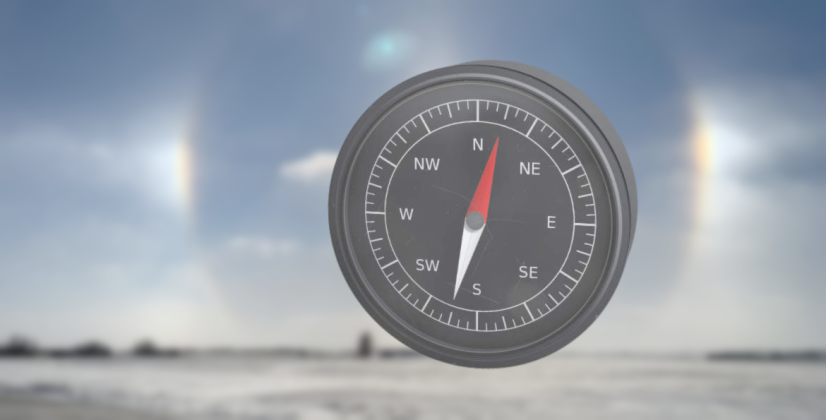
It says 15 °
